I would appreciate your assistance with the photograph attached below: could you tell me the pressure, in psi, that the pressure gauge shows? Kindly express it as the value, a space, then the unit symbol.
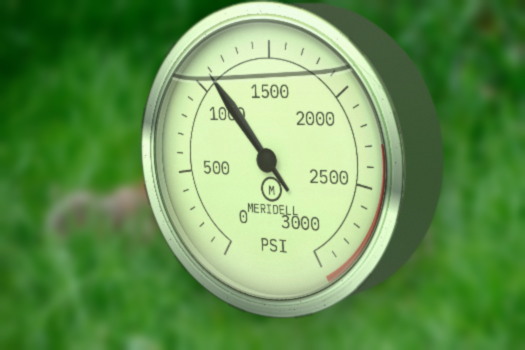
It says 1100 psi
